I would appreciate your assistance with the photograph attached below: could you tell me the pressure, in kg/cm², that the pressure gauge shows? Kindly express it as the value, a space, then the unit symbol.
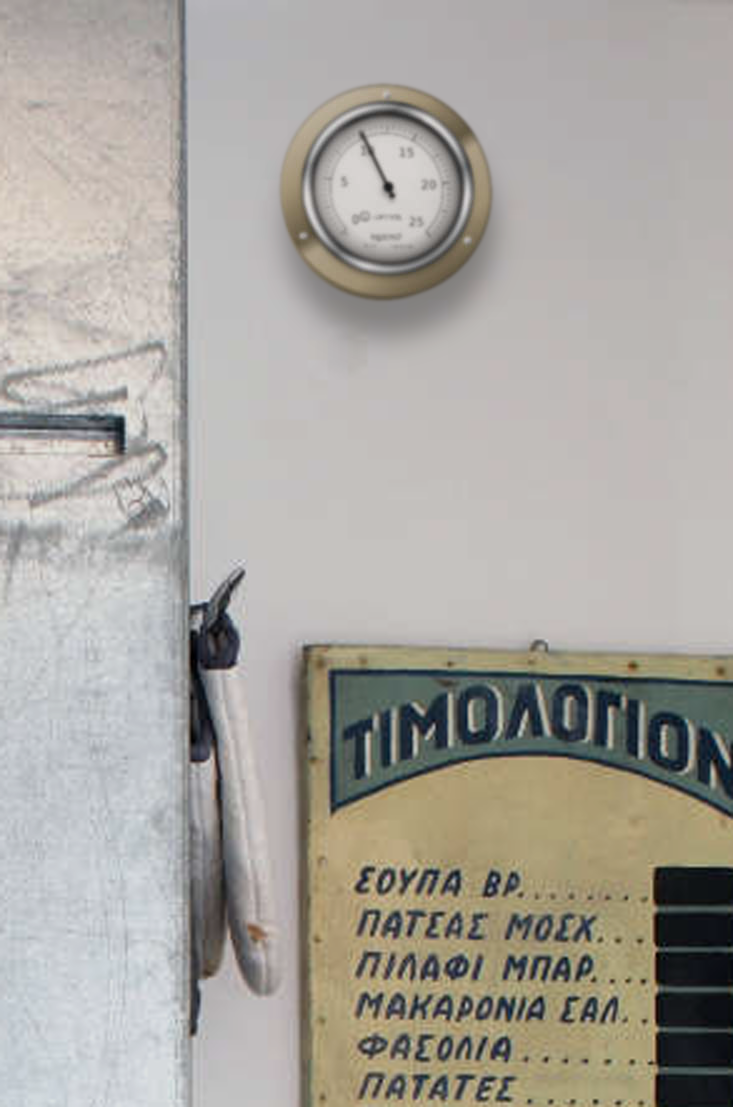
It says 10 kg/cm²
